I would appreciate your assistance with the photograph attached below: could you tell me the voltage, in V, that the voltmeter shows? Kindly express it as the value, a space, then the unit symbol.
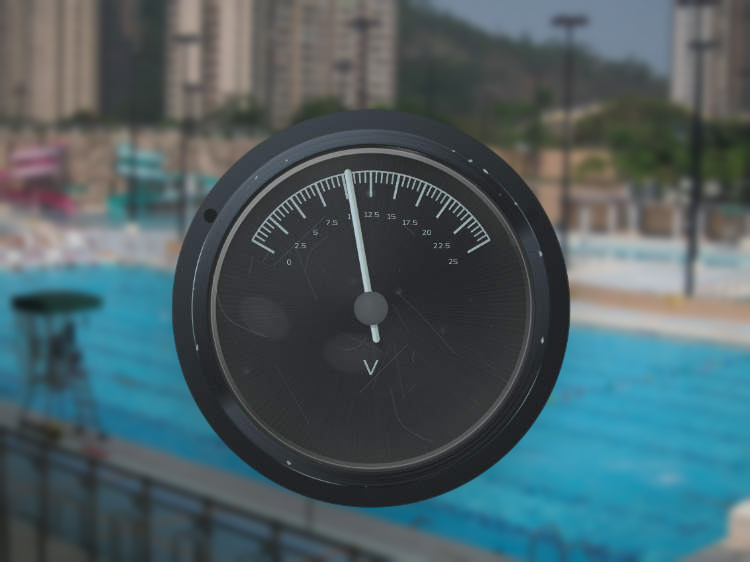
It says 10.5 V
